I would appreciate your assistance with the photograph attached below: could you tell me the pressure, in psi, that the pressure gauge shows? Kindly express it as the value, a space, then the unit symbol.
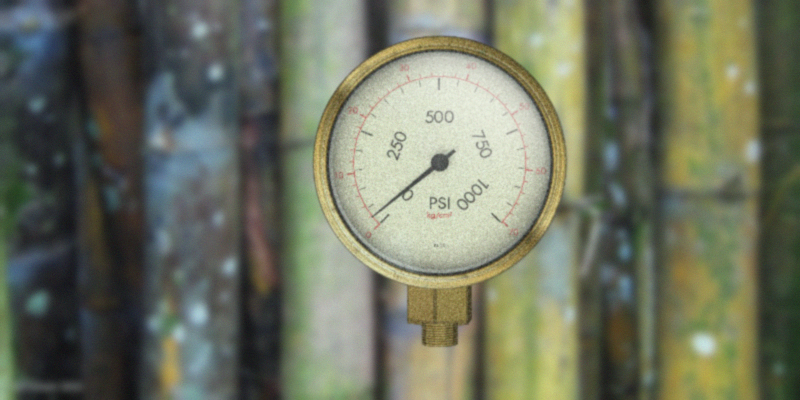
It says 25 psi
